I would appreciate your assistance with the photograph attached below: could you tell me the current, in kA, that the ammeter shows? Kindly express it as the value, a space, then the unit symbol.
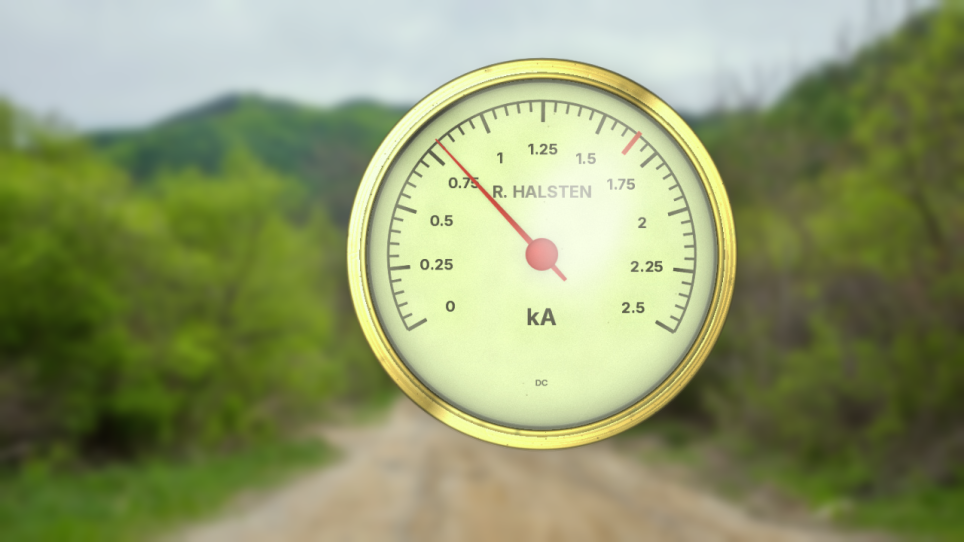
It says 0.8 kA
